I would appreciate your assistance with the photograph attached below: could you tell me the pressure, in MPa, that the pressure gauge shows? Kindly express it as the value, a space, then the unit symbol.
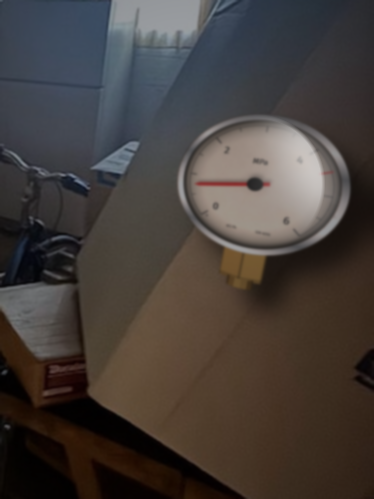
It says 0.75 MPa
